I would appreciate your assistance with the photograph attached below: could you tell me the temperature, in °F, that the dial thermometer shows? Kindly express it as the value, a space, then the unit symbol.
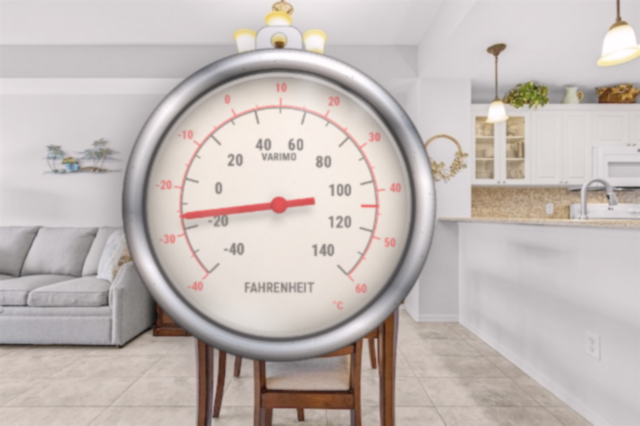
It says -15 °F
